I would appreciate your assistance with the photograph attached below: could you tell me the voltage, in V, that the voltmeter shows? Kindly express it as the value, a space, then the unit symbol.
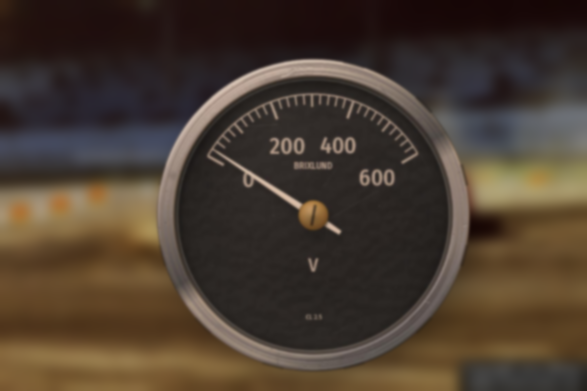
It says 20 V
